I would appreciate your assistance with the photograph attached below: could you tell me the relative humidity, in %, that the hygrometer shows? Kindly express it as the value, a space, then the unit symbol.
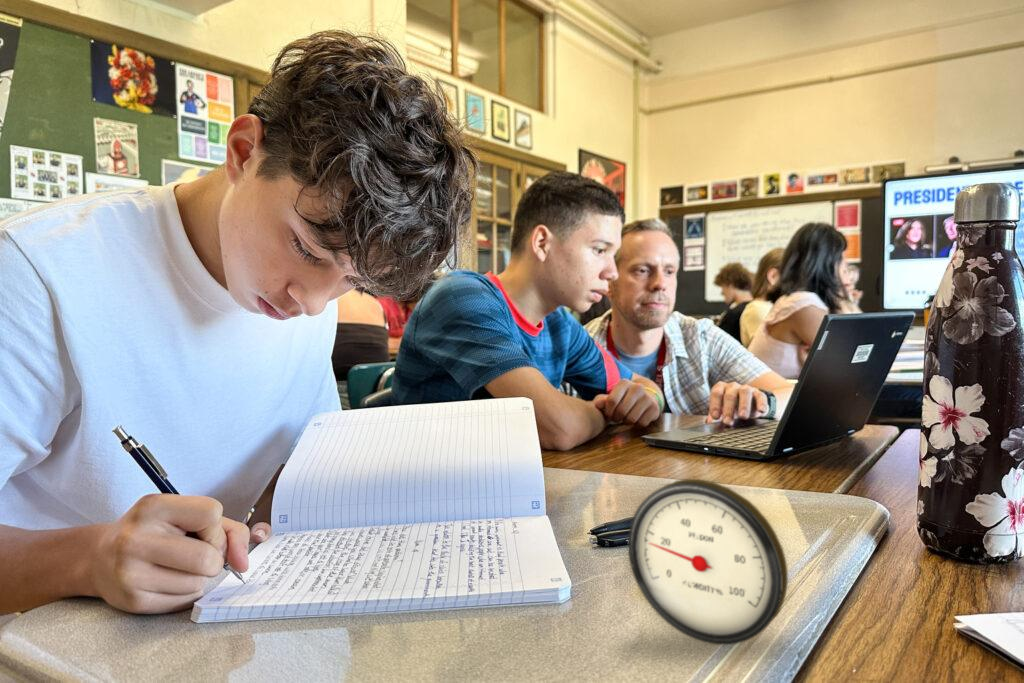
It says 16 %
